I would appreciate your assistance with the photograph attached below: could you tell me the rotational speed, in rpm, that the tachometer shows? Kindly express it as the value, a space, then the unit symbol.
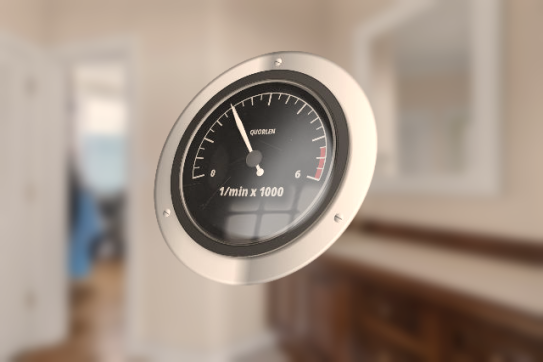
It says 2000 rpm
